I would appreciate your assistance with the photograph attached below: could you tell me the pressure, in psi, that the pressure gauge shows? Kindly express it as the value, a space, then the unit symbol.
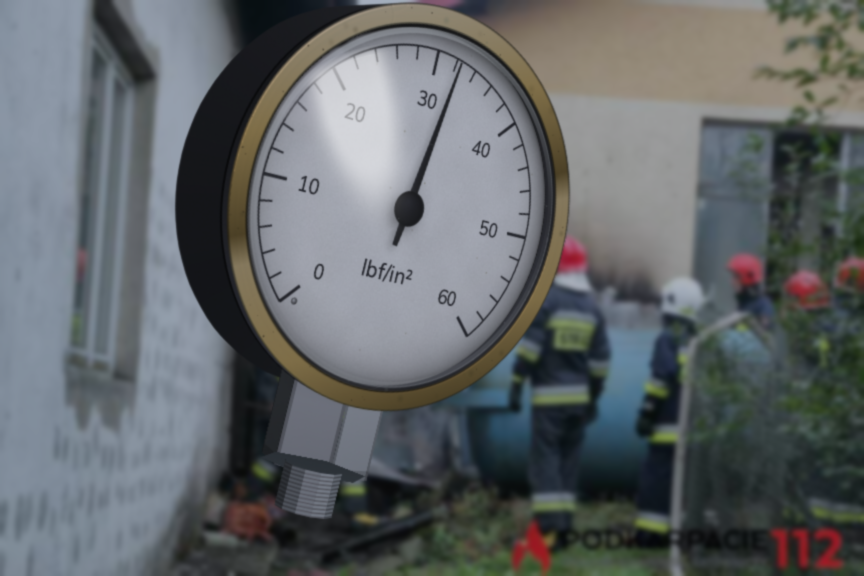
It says 32 psi
